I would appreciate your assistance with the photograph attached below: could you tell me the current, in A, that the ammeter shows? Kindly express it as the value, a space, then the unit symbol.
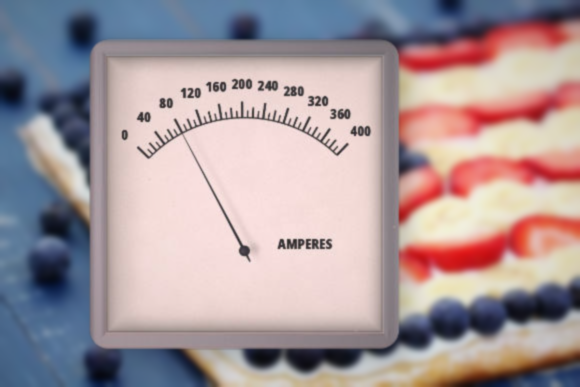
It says 80 A
